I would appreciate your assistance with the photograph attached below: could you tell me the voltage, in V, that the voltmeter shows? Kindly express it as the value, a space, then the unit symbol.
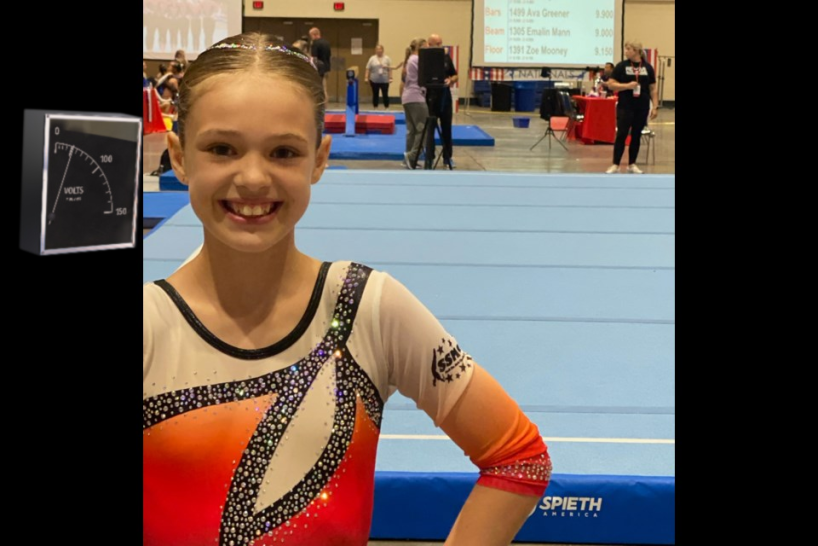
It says 50 V
